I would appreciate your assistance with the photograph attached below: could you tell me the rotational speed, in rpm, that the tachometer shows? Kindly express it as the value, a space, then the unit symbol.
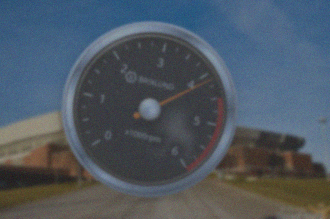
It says 4125 rpm
